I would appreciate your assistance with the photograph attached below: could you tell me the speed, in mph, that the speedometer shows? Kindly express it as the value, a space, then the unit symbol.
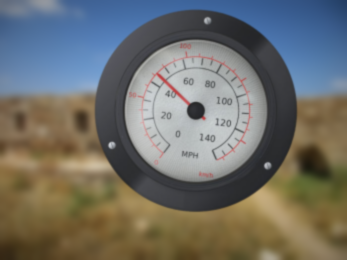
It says 45 mph
